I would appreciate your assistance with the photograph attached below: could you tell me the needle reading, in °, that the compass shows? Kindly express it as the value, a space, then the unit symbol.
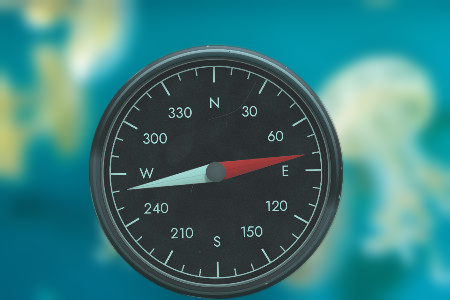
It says 80 °
